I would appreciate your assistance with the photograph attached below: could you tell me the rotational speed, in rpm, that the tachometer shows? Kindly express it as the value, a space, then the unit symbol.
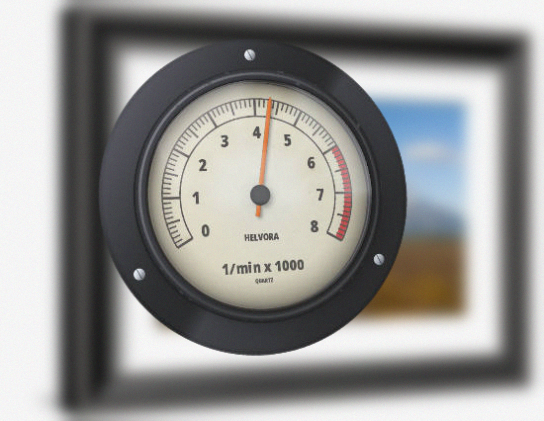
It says 4300 rpm
